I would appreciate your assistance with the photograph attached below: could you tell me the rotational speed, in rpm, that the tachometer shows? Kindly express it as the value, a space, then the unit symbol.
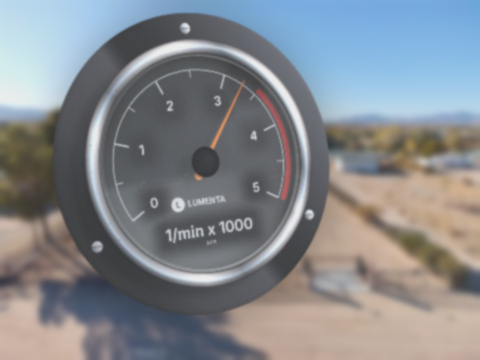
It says 3250 rpm
